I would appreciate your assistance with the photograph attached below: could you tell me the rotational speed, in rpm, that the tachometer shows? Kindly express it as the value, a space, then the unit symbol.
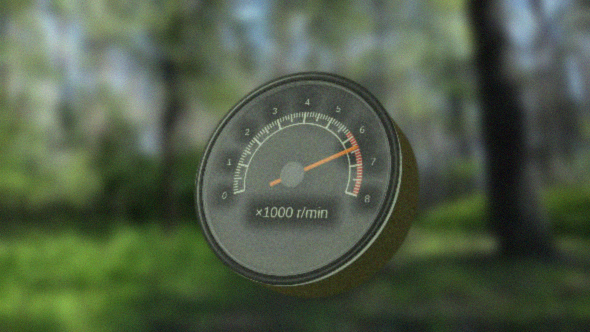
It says 6500 rpm
